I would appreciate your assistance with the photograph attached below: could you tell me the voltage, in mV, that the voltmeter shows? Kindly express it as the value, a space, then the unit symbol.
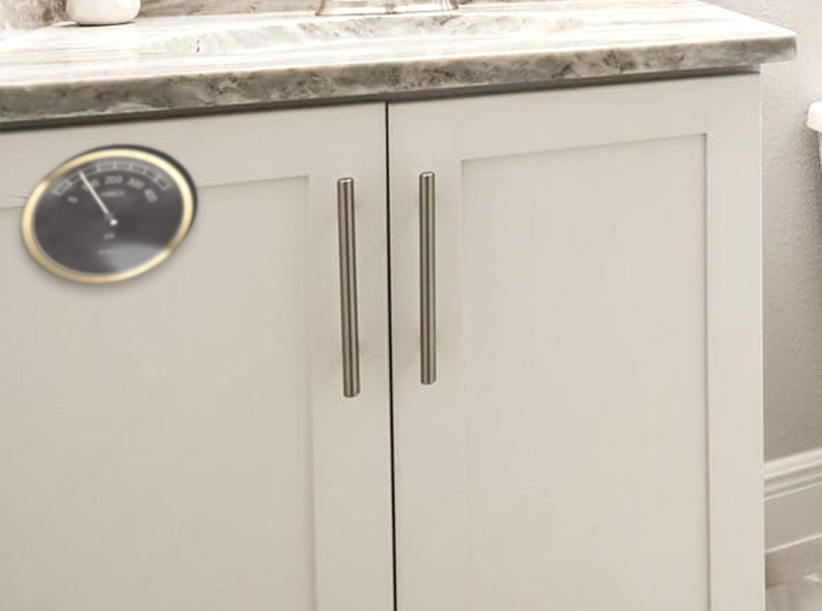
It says 100 mV
